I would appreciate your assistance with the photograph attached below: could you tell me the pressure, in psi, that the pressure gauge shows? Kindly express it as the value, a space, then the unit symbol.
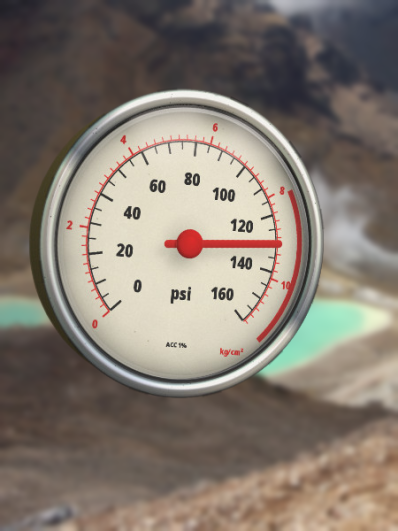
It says 130 psi
